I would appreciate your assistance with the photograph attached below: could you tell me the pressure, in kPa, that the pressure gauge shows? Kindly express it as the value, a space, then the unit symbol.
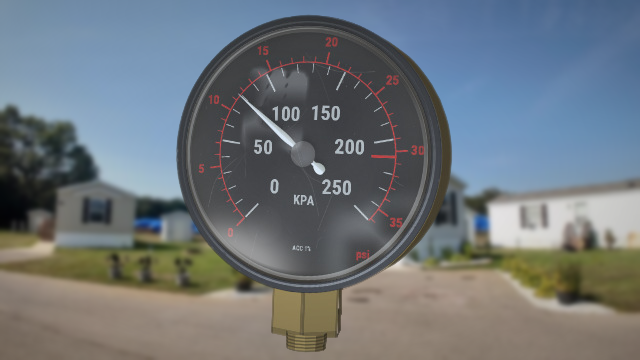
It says 80 kPa
